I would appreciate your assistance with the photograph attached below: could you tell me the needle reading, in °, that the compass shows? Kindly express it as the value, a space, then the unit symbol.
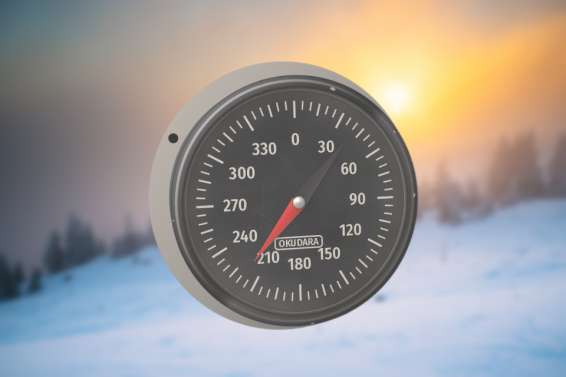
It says 220 °
